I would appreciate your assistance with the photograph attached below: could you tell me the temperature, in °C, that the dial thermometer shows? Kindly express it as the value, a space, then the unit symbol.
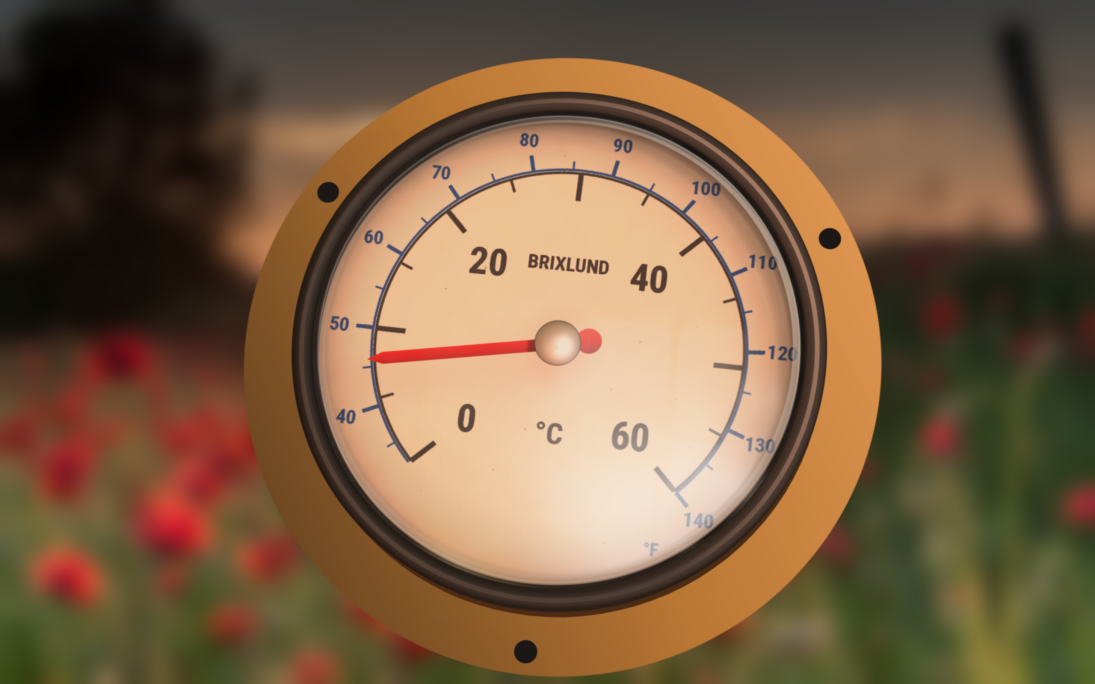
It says 7.5 °C
